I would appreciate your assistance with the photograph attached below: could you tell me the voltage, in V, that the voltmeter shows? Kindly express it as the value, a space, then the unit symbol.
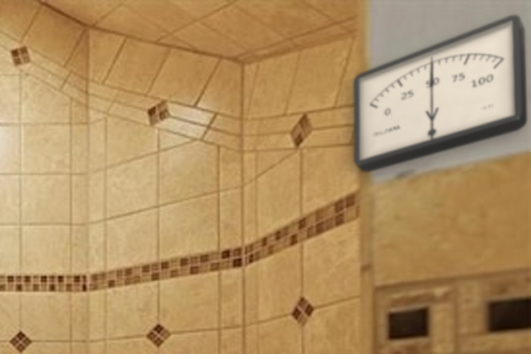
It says 50 V
